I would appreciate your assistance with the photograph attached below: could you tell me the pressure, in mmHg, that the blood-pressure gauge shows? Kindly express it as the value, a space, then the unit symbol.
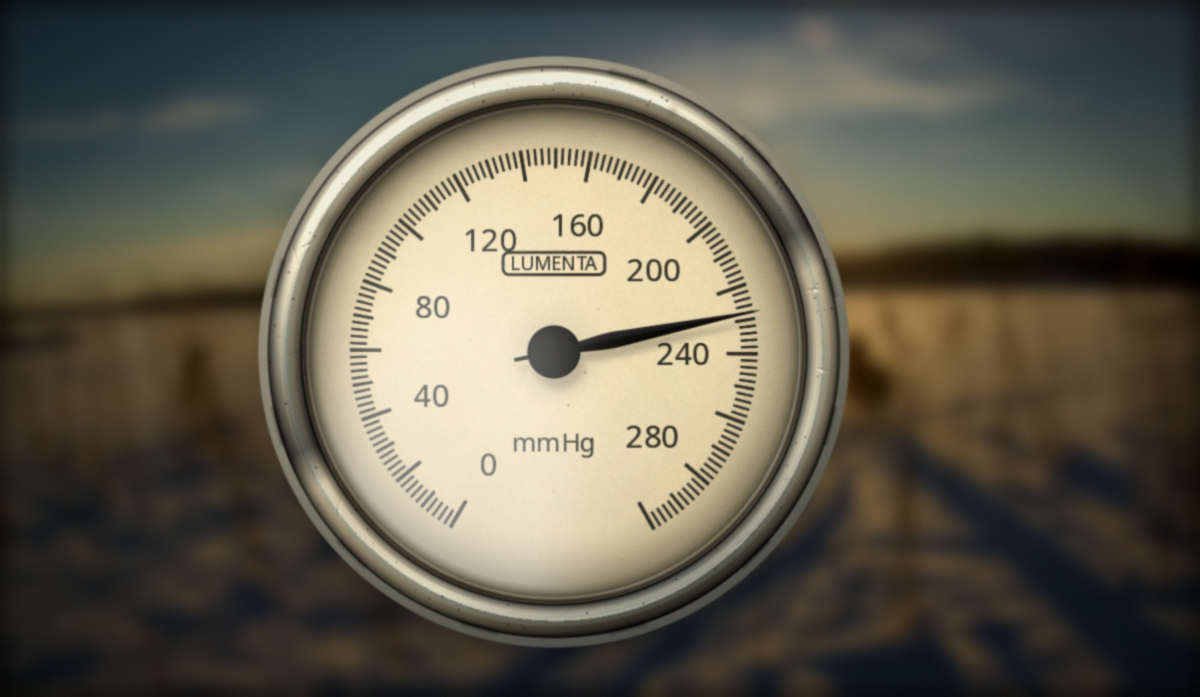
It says 228 mmHg
